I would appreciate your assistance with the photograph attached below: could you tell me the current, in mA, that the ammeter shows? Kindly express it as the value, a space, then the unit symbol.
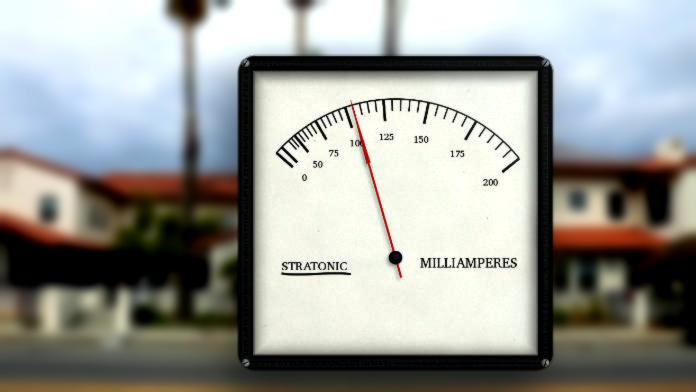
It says 105 mA
